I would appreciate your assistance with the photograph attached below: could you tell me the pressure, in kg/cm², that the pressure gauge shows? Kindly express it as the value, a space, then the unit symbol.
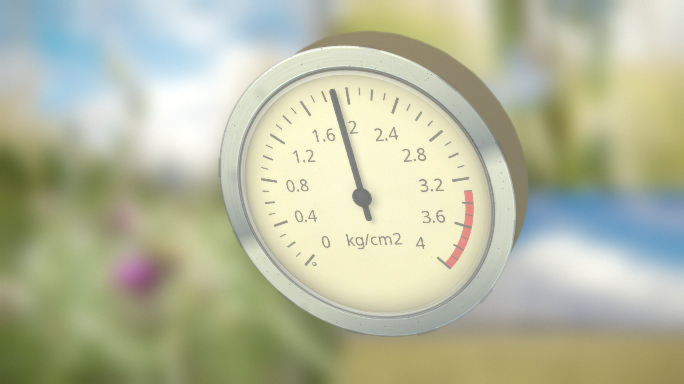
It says 1.9 kg/cm²
